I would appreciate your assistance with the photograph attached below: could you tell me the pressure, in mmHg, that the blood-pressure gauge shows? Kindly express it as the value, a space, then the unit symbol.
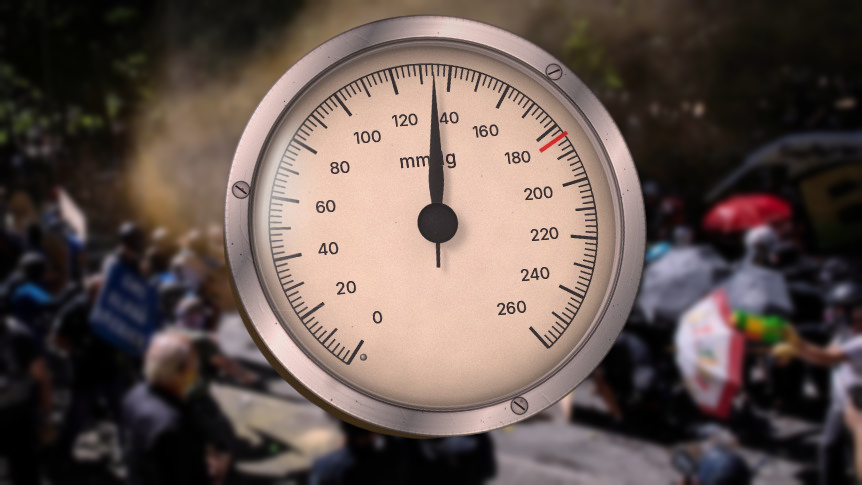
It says 134 mmHg
